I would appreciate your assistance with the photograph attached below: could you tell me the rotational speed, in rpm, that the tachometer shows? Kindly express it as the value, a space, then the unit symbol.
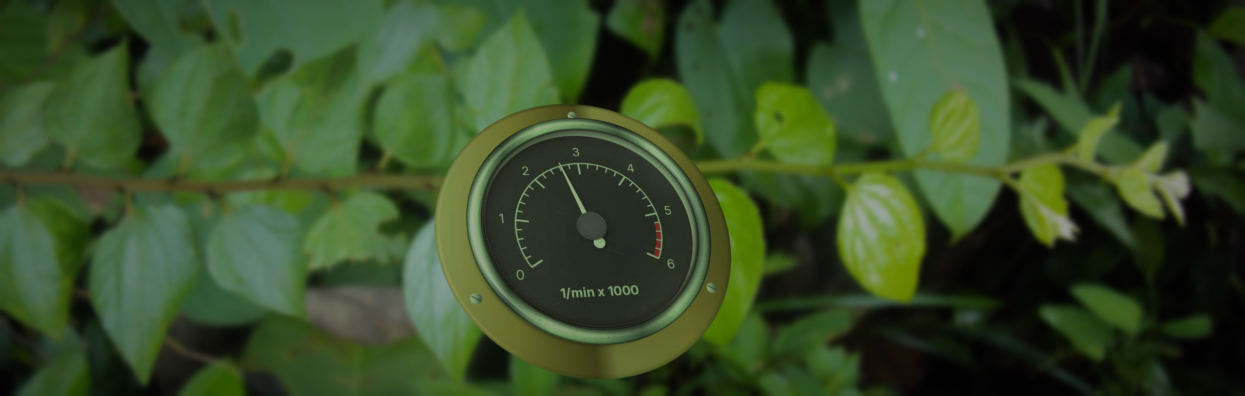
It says 2600 rpm
